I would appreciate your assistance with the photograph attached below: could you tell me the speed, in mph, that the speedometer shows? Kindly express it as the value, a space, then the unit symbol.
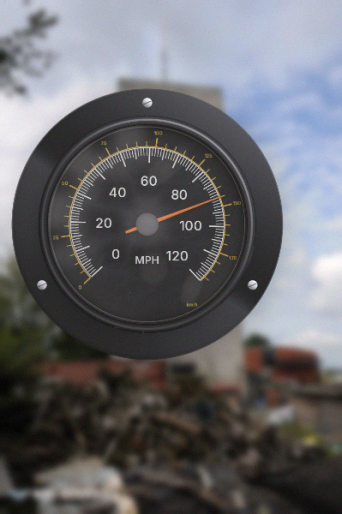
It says 90 mph
